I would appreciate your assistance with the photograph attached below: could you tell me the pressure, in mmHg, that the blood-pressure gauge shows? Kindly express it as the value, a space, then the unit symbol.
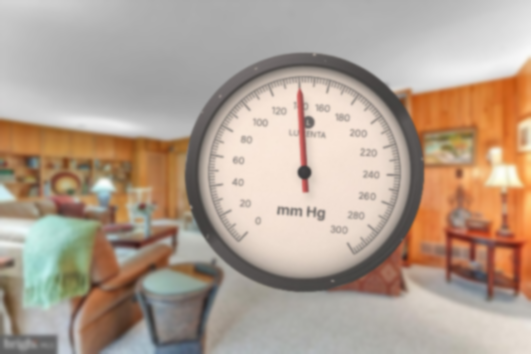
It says 140 mmHg
